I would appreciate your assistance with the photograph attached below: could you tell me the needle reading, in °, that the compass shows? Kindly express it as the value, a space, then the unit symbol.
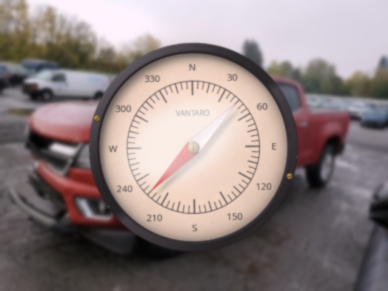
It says 225 °
